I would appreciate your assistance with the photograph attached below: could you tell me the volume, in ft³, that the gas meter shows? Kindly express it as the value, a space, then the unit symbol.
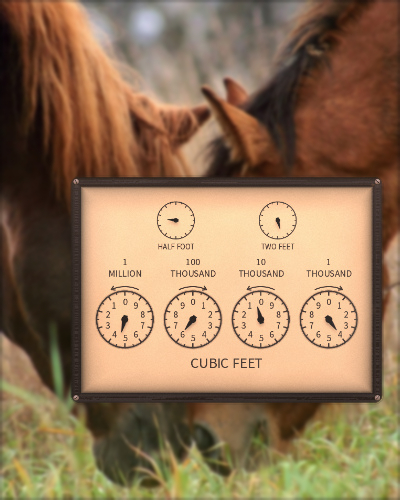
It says 460400 ft³
